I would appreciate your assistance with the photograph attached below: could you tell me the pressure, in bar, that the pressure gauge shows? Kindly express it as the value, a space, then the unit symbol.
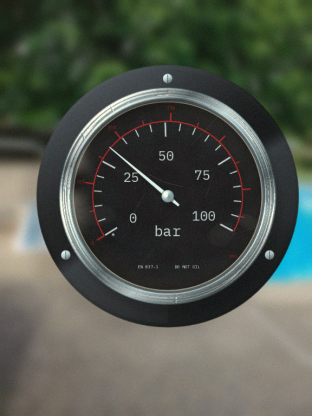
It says 30 bar
